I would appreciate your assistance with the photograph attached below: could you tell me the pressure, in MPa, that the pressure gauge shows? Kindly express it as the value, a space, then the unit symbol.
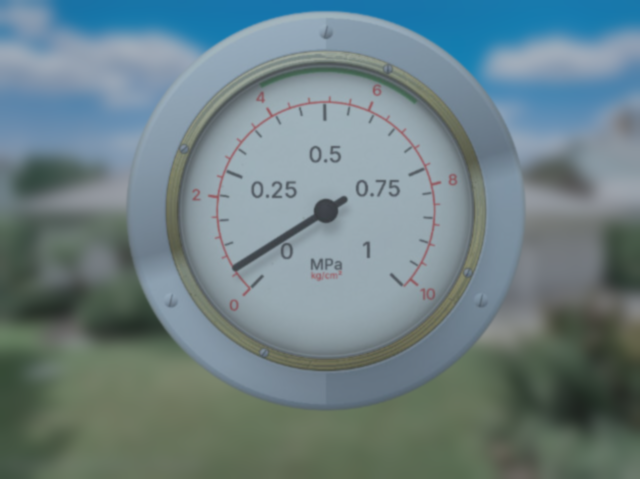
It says 0.05 MPa
